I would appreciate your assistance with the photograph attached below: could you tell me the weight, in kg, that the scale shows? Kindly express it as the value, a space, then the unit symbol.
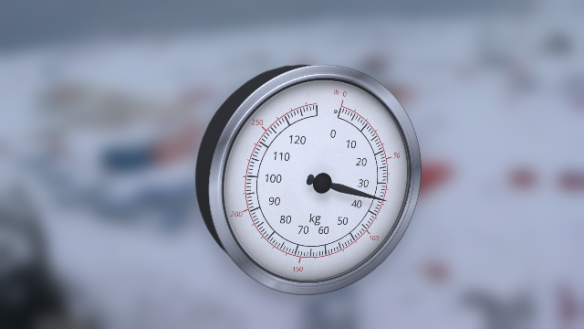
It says 35 kg
